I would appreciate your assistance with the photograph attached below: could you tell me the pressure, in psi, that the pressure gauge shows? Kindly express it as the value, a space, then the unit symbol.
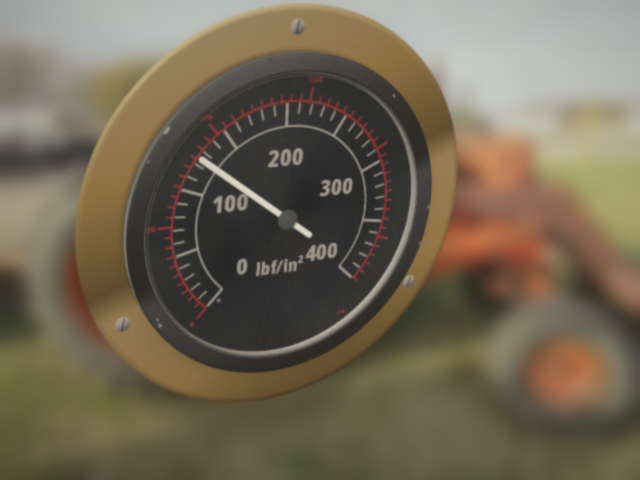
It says 125 psi
